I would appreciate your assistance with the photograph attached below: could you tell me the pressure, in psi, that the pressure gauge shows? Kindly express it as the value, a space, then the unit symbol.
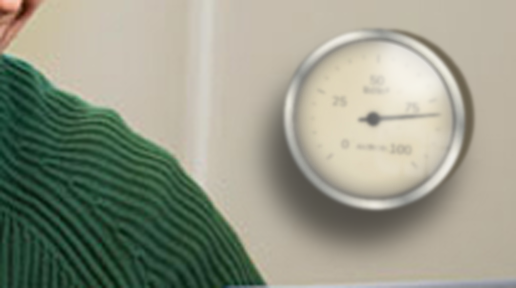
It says 80 psi
